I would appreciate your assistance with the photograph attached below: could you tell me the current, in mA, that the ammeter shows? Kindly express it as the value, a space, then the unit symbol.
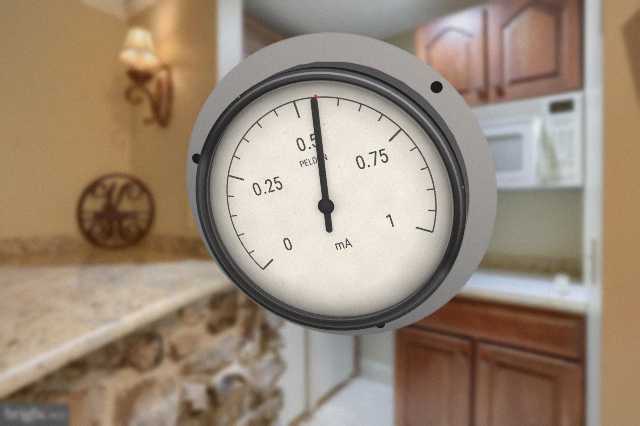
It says 0.55 mA
